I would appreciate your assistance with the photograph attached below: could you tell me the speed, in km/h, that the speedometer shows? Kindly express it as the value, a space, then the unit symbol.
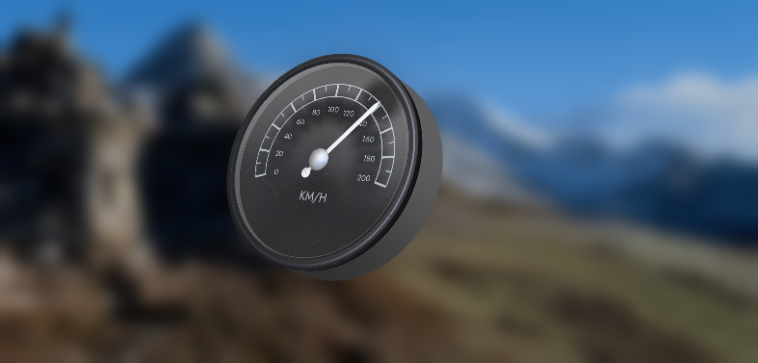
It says 140 km/h
